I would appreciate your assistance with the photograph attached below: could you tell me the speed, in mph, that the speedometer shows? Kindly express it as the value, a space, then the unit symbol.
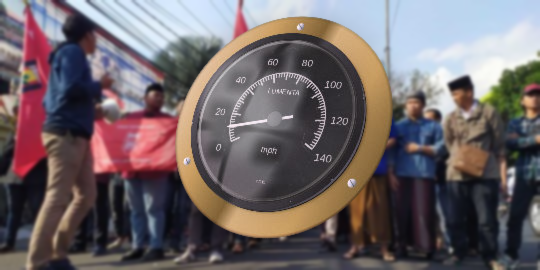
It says 10 mph
